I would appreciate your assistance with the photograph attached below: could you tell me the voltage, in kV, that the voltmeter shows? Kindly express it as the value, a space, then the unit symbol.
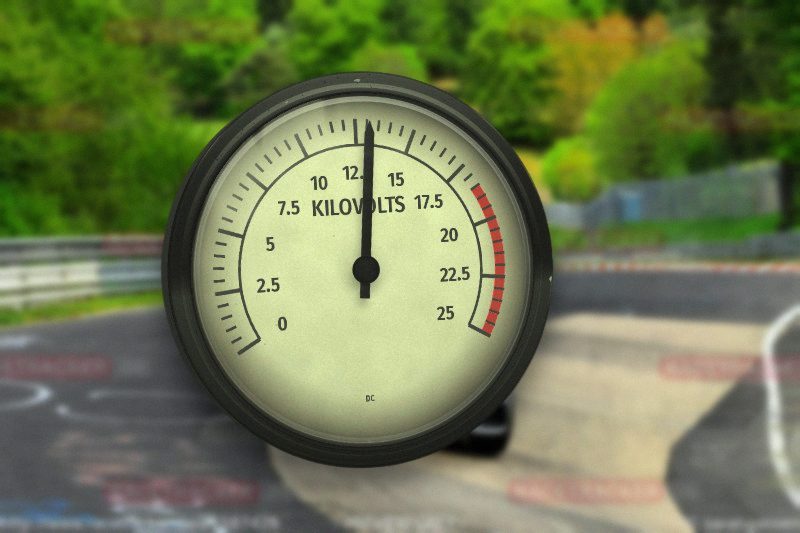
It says 13 kV
